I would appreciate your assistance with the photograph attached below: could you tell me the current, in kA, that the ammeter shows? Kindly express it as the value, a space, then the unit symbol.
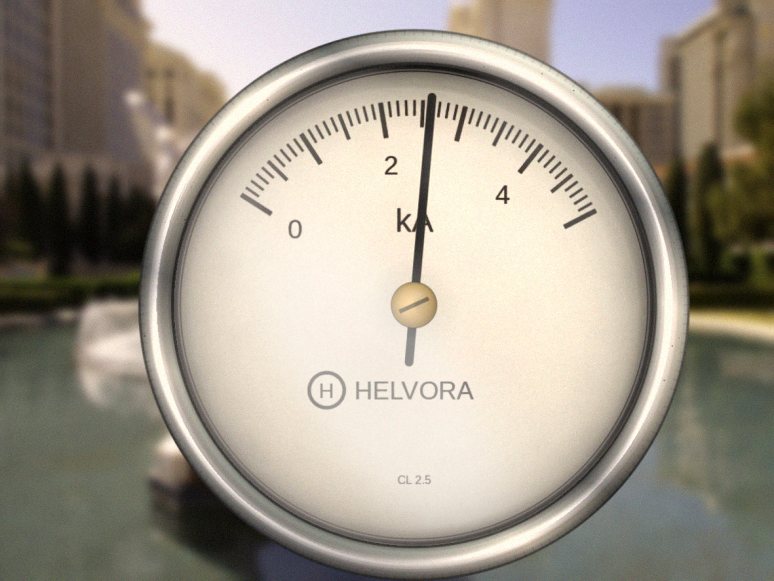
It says 2.6 kA
